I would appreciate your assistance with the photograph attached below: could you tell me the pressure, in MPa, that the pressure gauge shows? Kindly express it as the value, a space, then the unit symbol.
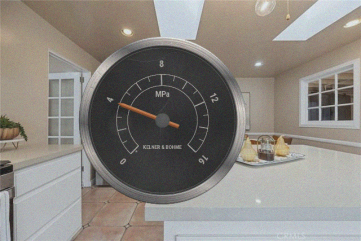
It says 4 MPa
